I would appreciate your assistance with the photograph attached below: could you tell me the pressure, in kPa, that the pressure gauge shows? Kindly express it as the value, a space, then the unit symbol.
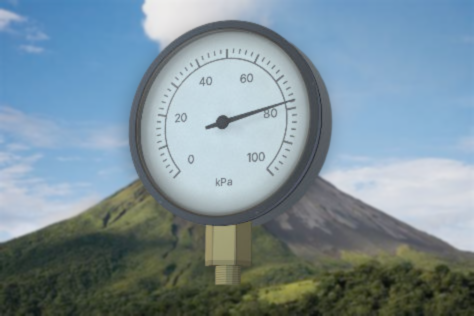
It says 78 kPa
